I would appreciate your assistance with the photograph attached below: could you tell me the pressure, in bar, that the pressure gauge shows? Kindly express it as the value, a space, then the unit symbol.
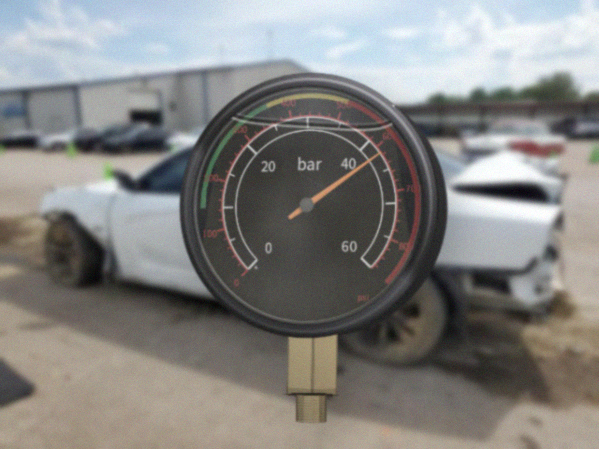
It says 42.5 bar
